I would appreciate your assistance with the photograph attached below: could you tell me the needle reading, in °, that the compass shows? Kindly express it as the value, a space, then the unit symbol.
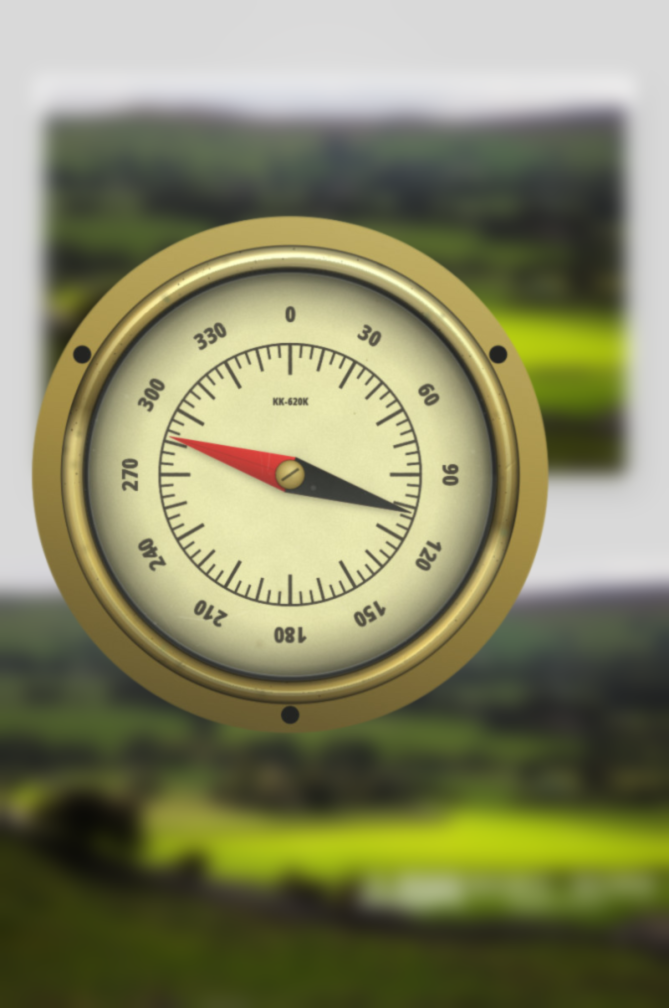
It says 287.5 °
